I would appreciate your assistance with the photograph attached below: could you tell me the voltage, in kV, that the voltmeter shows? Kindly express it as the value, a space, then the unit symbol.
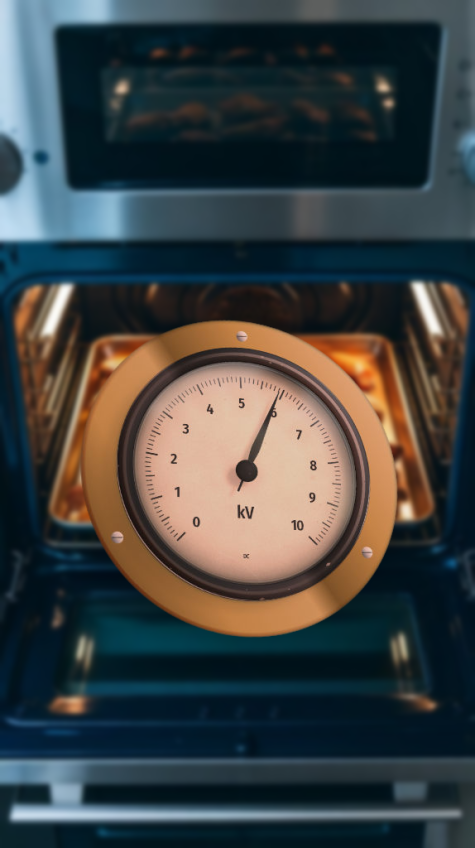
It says 5.9 kV
